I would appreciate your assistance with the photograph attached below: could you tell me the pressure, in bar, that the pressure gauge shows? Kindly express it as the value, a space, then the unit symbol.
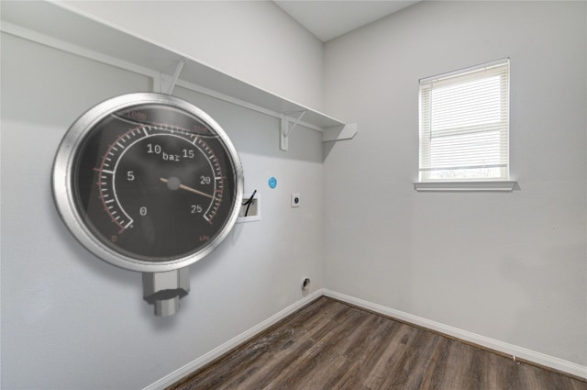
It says 22.5 bar
